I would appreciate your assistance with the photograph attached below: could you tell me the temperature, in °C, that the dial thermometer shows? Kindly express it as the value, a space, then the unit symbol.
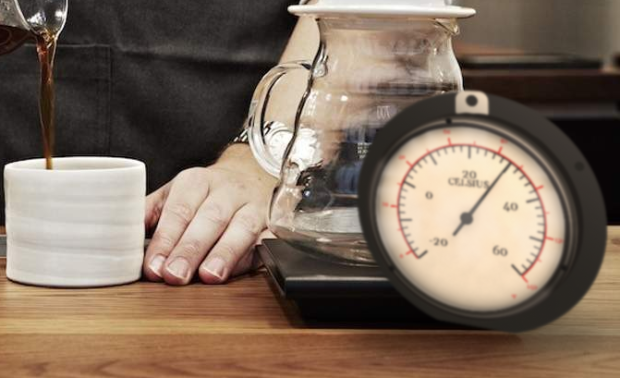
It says 30 °C
